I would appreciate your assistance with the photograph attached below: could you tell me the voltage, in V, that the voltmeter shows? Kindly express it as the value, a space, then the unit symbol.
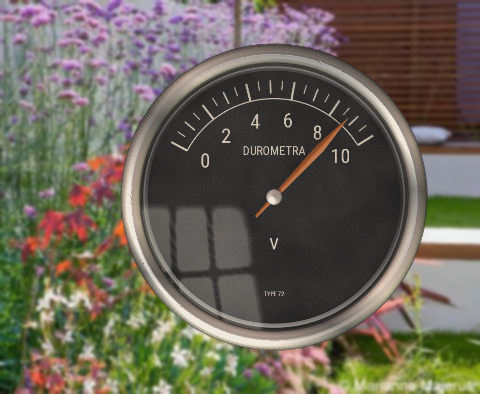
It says 8.75 V
